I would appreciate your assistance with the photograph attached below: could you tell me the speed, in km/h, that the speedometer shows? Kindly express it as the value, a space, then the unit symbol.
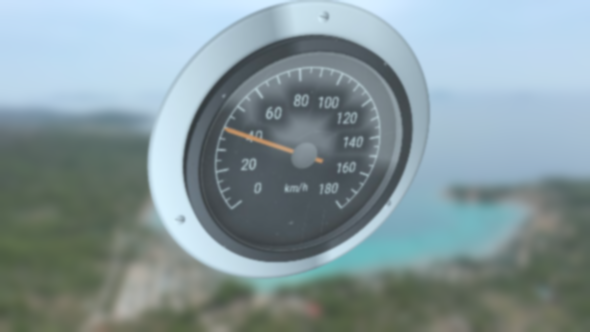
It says 40 km/h
